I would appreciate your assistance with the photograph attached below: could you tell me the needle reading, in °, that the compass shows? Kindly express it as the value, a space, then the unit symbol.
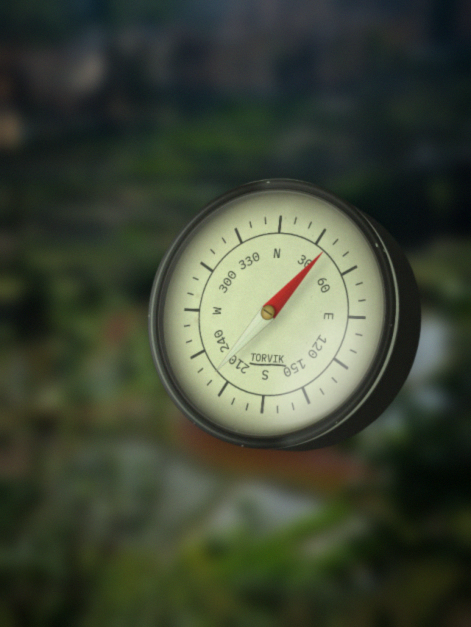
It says 40 °
